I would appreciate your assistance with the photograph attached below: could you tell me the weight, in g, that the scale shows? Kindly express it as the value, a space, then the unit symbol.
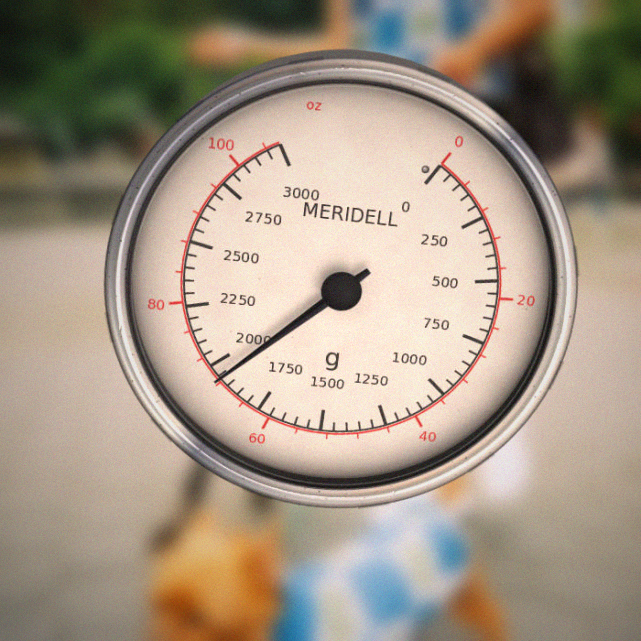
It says 1950 g
